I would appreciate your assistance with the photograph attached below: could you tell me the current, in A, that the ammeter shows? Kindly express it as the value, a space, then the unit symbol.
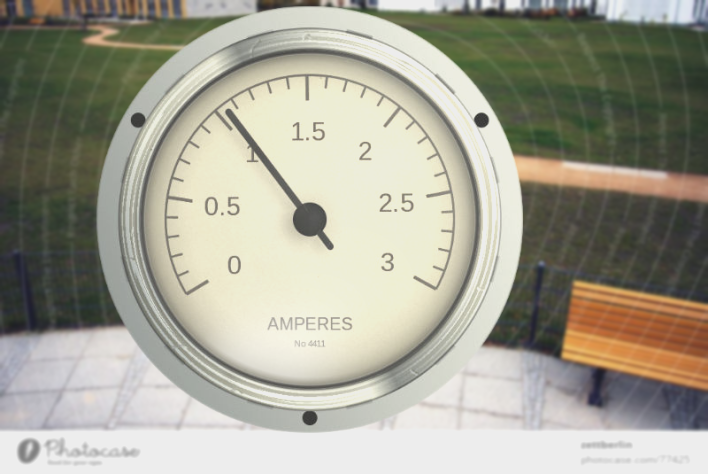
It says 1.05 A
